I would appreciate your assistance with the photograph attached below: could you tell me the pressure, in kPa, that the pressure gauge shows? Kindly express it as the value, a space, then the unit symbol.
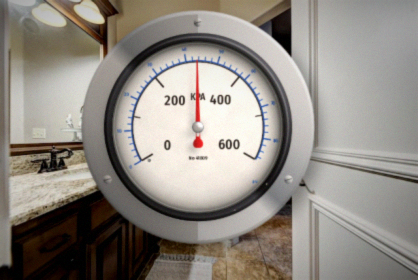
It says 300 kPa
